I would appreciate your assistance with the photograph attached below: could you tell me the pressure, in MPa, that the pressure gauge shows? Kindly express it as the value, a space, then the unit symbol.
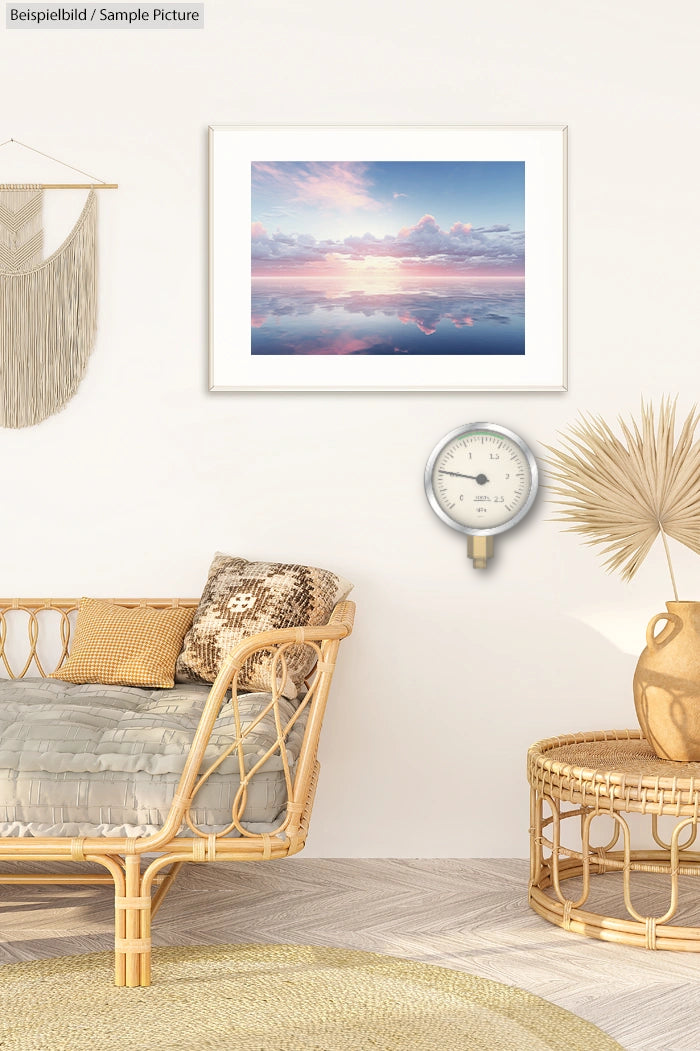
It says 0.5 MPa
